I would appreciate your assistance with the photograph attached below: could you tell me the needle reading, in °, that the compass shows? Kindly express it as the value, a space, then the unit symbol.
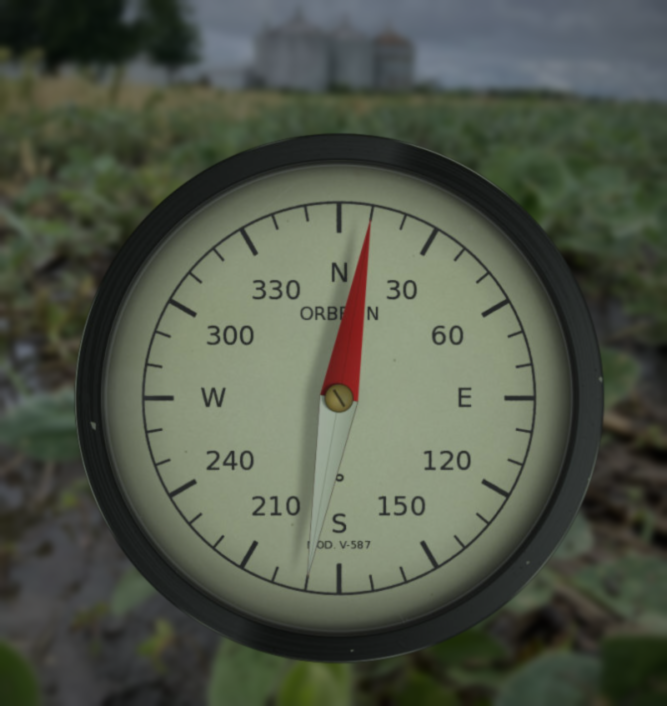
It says 10 °
